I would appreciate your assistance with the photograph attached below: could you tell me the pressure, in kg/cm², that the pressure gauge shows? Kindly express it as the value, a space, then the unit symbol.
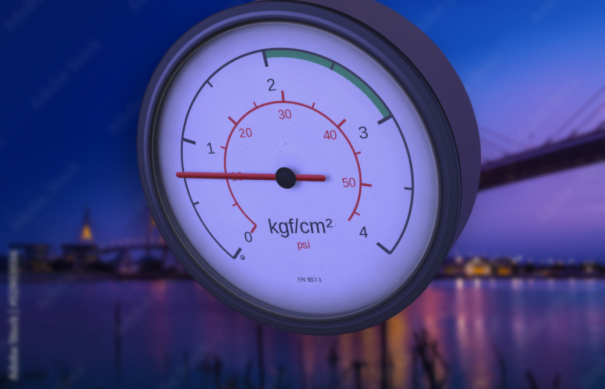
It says 0.75 kg/cm²
